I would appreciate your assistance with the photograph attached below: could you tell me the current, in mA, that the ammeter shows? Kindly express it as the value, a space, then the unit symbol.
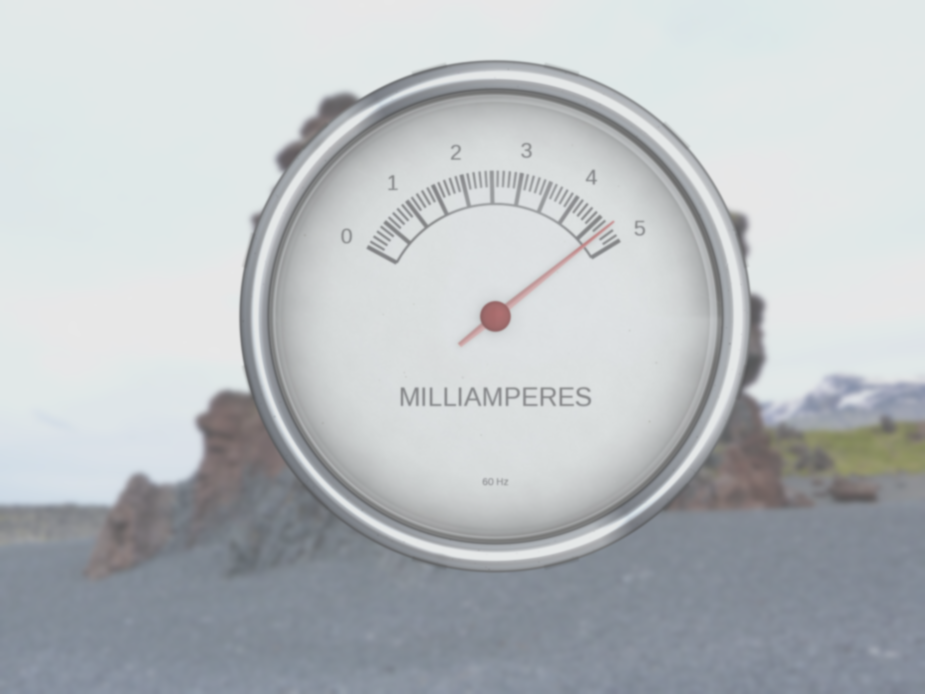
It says 4.7 mA
